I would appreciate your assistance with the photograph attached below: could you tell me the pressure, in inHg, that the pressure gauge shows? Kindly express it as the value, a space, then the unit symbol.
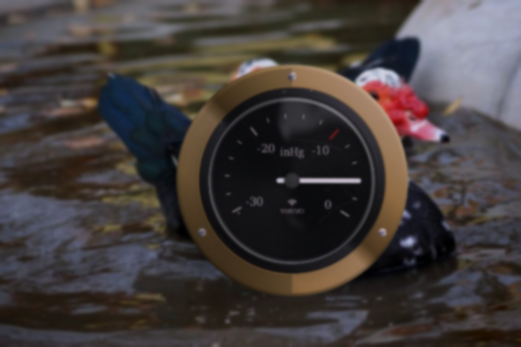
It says -4 inHg
